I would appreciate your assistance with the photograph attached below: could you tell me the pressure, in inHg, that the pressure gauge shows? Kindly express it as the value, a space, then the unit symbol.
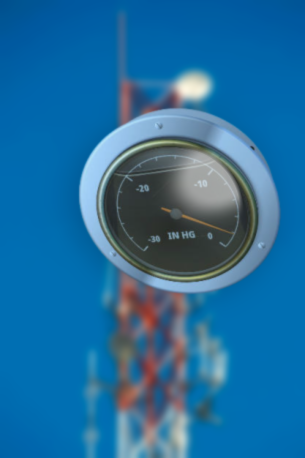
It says -2 inHg
